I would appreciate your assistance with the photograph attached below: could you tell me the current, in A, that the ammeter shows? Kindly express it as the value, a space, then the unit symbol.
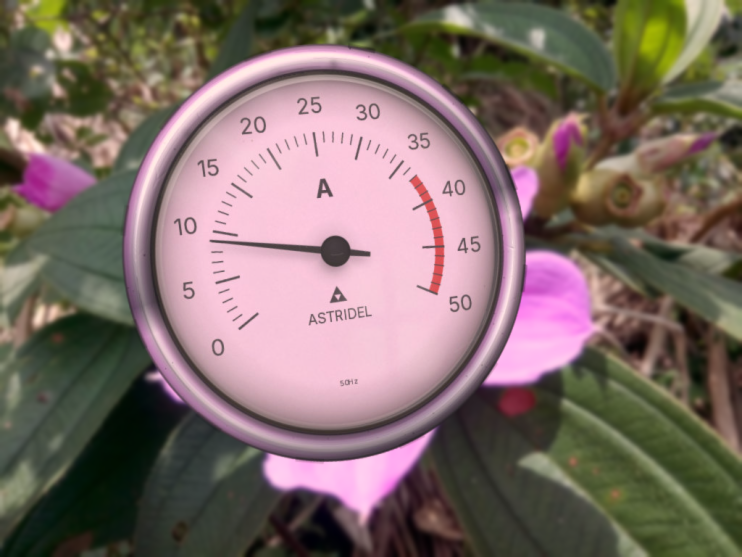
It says 9 A
